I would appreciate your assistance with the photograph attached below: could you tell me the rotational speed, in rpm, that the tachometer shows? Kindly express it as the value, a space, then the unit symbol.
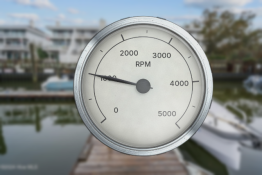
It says 1000 rpm
